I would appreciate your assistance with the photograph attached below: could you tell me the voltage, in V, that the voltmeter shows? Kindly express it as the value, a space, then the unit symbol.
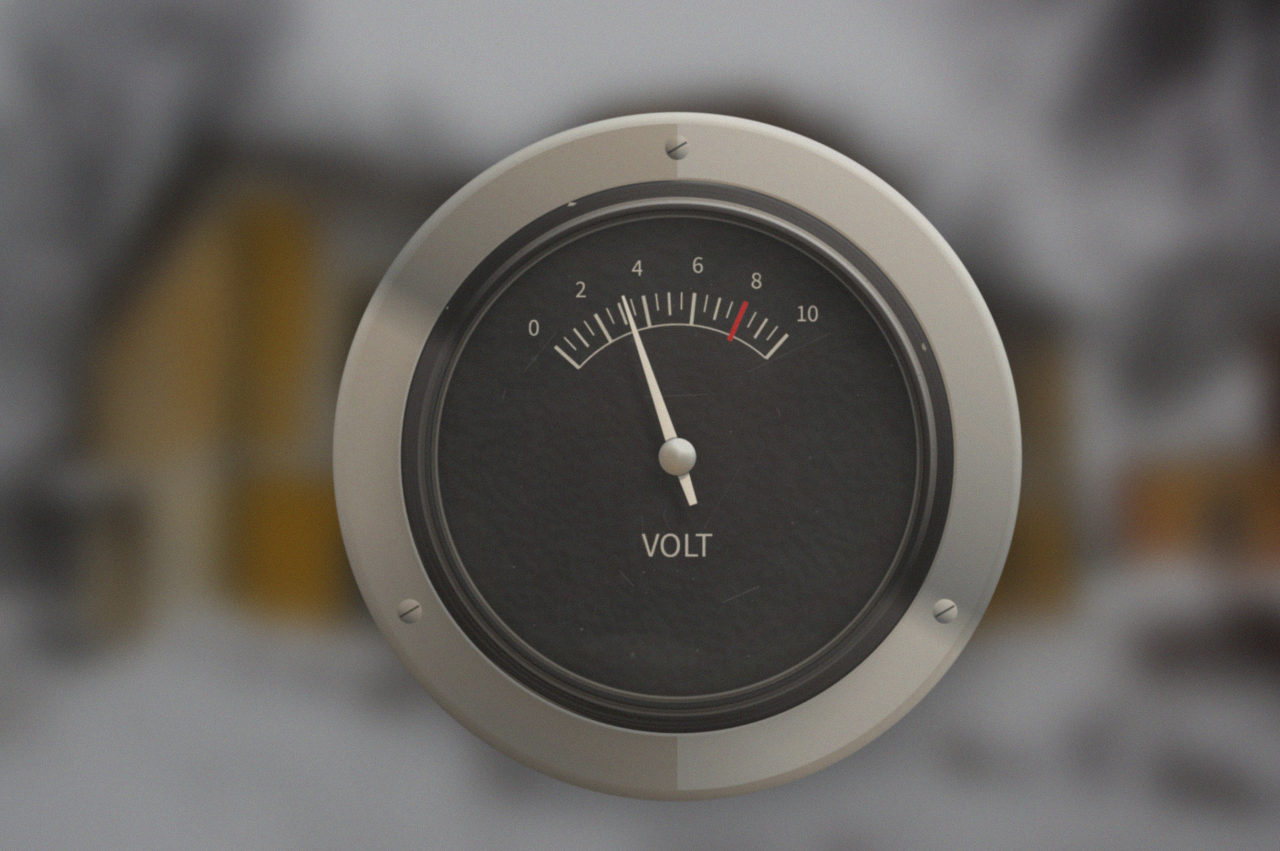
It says 3.25 V
